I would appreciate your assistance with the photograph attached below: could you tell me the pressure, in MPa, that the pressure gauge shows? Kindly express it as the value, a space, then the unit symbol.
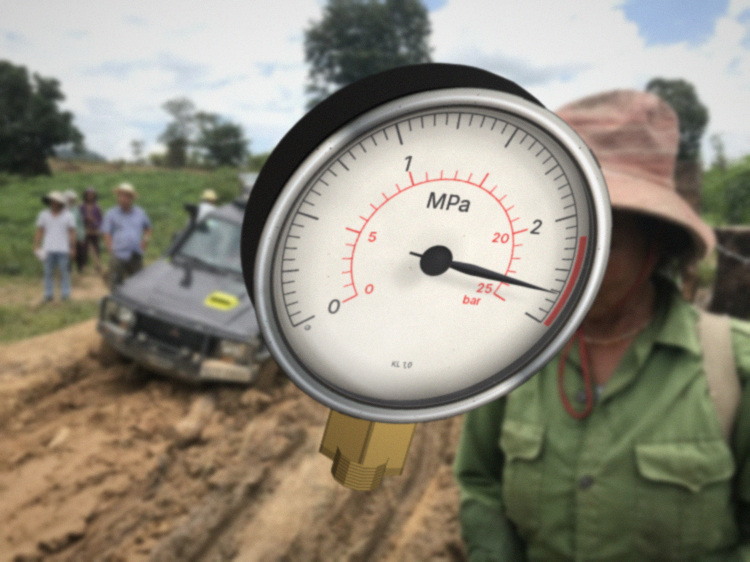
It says 2.35 MPa
